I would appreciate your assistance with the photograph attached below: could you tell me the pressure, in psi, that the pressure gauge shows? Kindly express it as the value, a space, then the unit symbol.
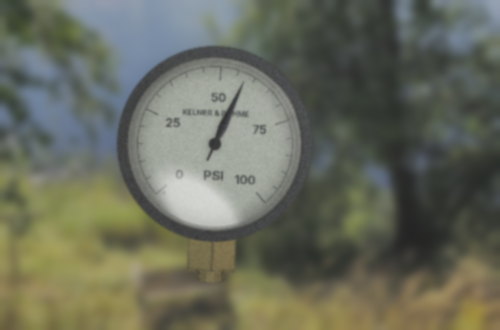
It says 57.5 psi
